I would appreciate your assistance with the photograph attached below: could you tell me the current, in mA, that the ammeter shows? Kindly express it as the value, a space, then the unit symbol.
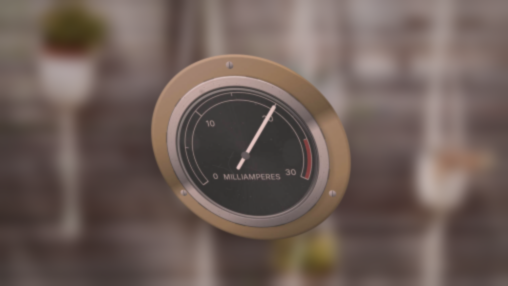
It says 20 mA
